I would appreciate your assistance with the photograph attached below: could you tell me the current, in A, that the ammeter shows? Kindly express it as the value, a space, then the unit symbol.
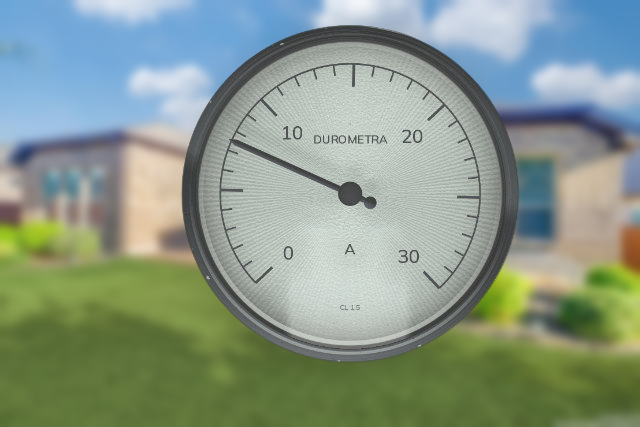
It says 7.5 A
